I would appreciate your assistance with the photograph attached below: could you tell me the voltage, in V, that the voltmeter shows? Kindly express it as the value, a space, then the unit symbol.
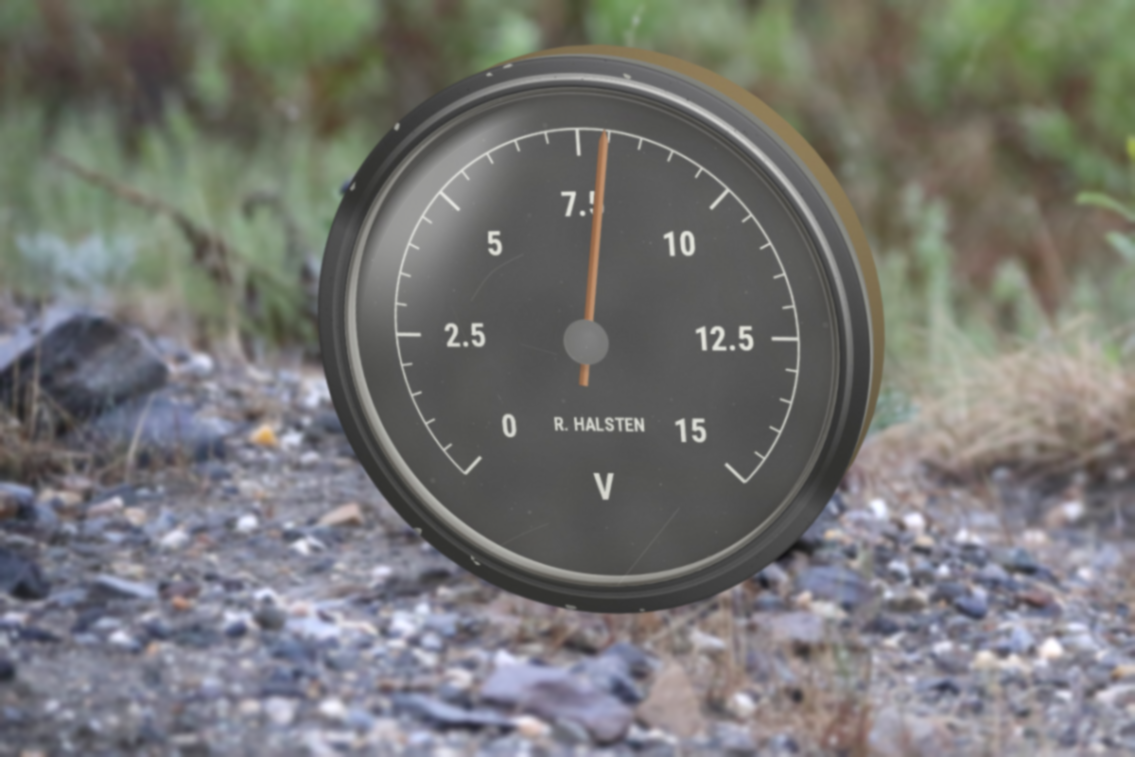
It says 8 V
